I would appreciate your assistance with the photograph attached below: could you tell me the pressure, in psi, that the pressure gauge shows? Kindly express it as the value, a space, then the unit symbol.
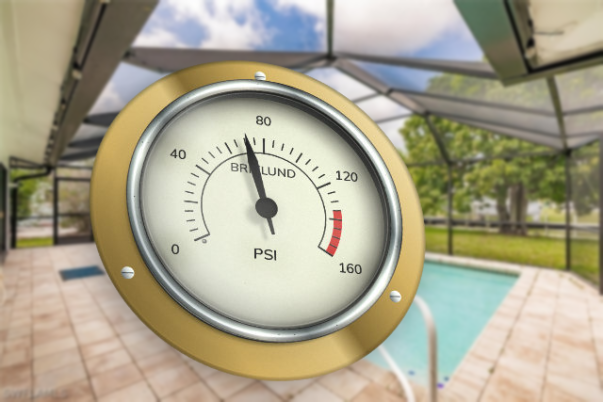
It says 70 psi
